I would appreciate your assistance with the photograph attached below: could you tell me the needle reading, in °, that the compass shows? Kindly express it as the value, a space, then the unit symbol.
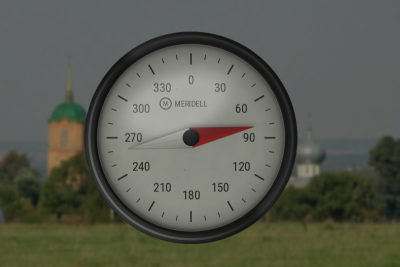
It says 80 °
